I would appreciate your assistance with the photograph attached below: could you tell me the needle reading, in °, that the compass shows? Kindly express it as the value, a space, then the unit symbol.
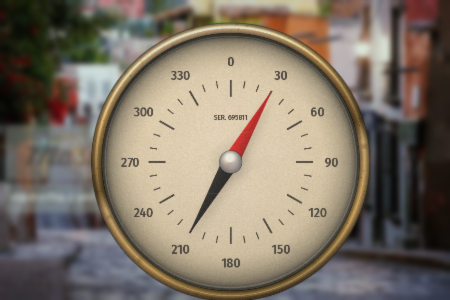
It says 30 °
